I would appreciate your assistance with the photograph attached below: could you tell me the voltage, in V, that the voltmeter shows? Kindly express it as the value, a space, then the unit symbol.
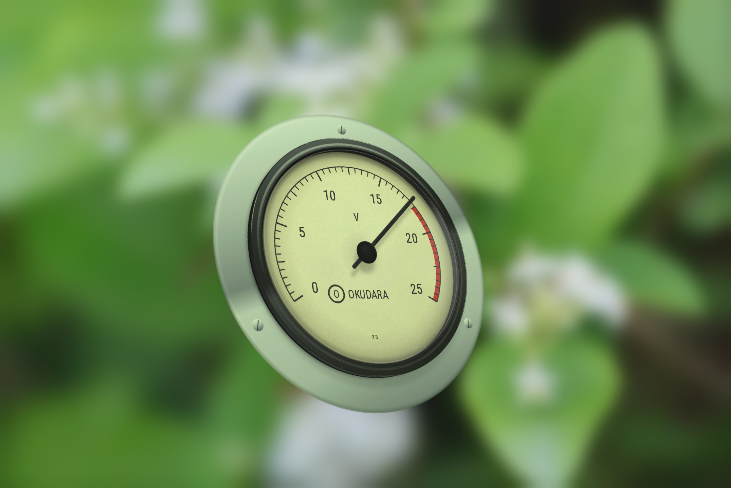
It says 17.5 V
